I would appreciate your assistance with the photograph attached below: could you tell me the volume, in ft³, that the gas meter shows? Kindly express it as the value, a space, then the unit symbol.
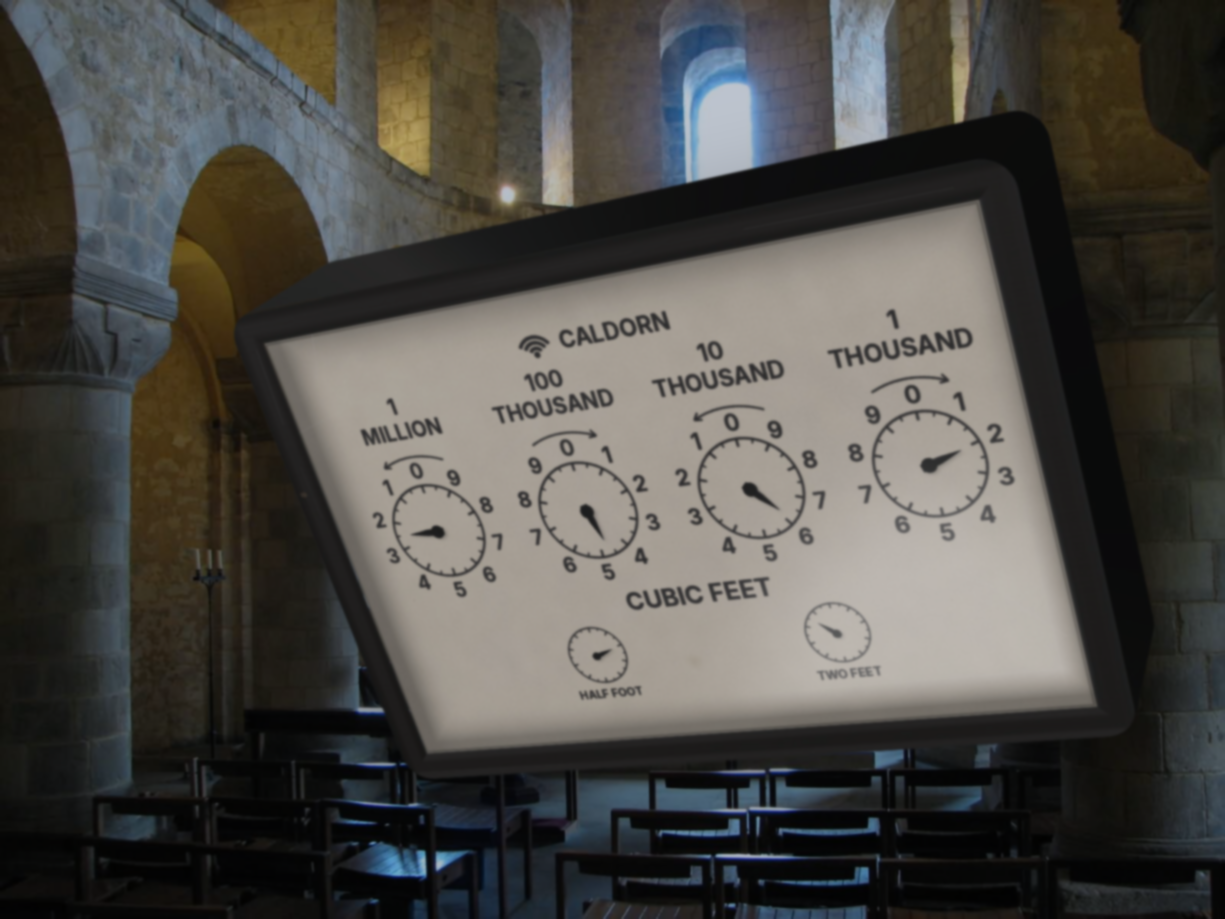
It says 246200 ft³
